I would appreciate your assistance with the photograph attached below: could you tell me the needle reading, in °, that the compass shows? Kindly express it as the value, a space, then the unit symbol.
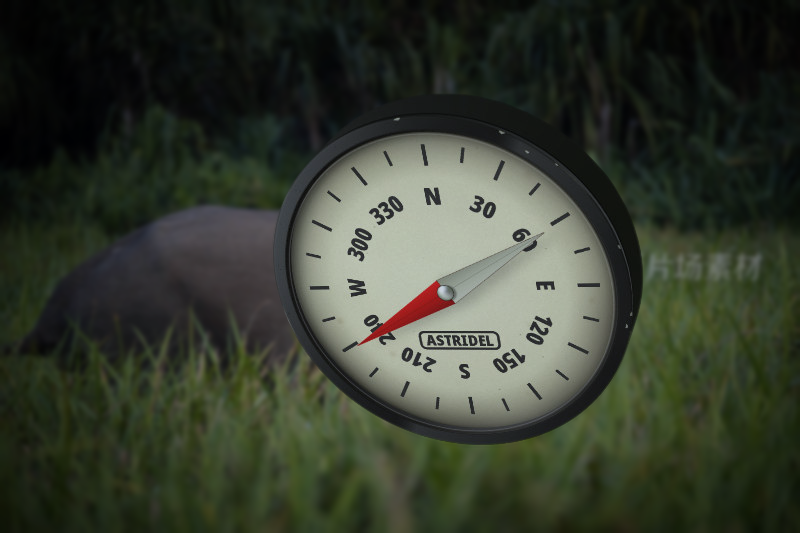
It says 240 °
